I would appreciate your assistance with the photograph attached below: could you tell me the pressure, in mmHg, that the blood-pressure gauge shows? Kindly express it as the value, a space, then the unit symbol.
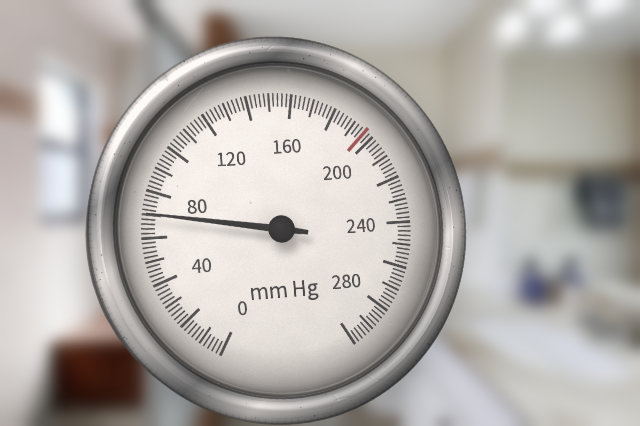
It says 70 mmHg
